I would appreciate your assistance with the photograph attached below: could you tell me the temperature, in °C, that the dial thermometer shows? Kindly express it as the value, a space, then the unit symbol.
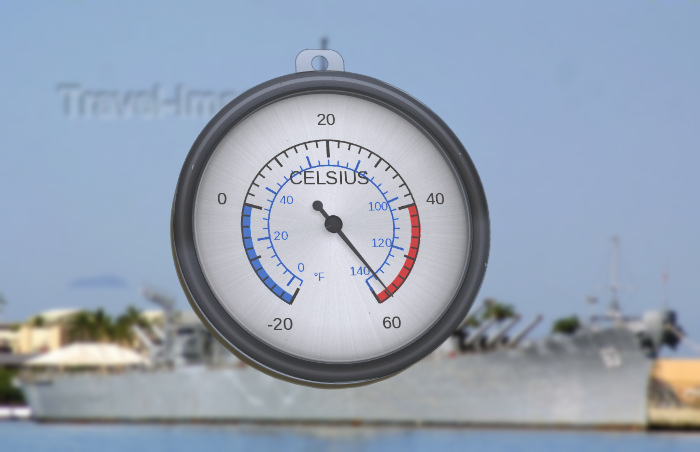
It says 58 °C
